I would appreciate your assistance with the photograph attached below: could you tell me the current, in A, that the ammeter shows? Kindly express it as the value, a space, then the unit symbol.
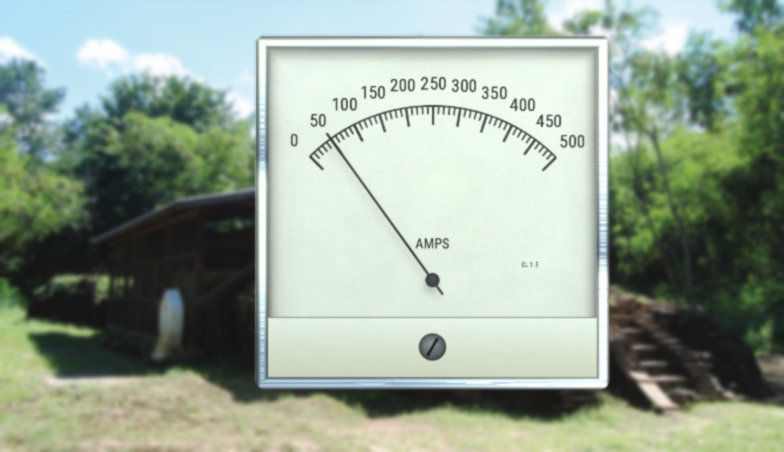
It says 50 A
